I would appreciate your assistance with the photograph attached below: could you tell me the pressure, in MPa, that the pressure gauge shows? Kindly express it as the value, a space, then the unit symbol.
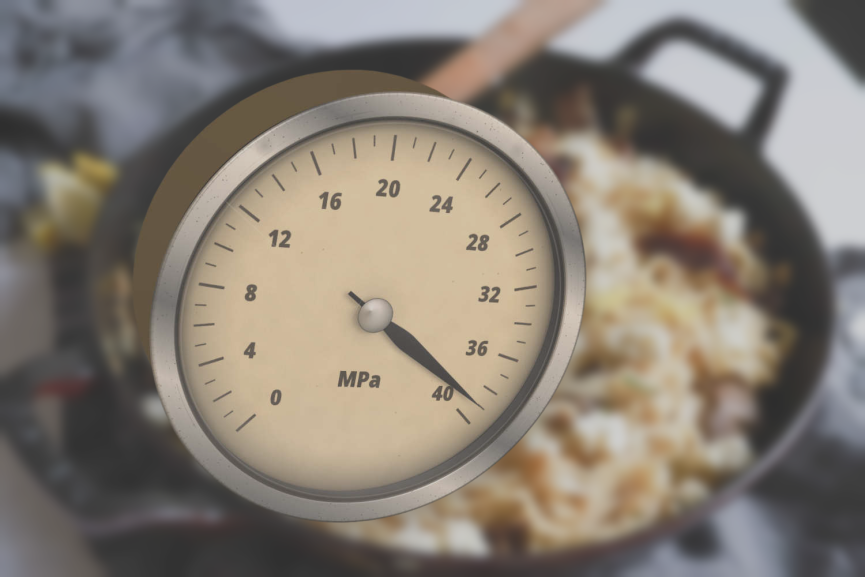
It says 39 MPa
